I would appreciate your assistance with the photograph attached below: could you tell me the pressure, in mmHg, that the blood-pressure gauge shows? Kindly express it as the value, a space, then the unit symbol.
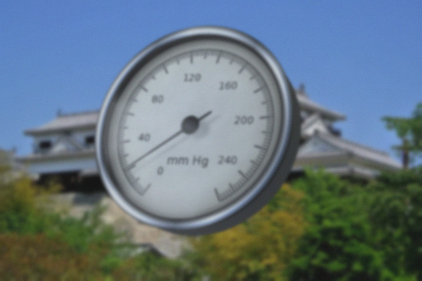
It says 20 mmHg
